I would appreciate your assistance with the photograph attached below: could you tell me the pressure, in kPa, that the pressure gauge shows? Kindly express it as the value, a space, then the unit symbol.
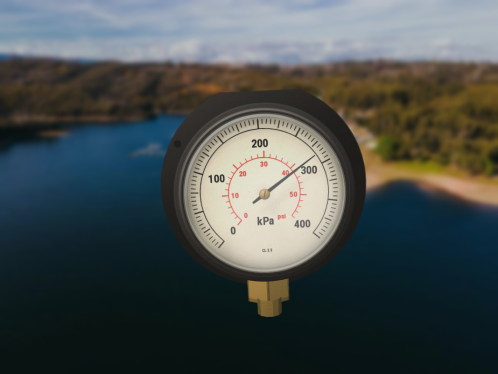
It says 285 kPa
